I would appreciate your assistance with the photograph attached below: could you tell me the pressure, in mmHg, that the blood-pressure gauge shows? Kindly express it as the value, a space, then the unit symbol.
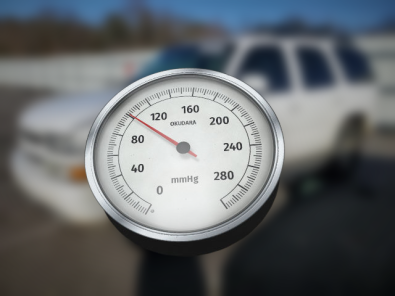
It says 100 mmHg
